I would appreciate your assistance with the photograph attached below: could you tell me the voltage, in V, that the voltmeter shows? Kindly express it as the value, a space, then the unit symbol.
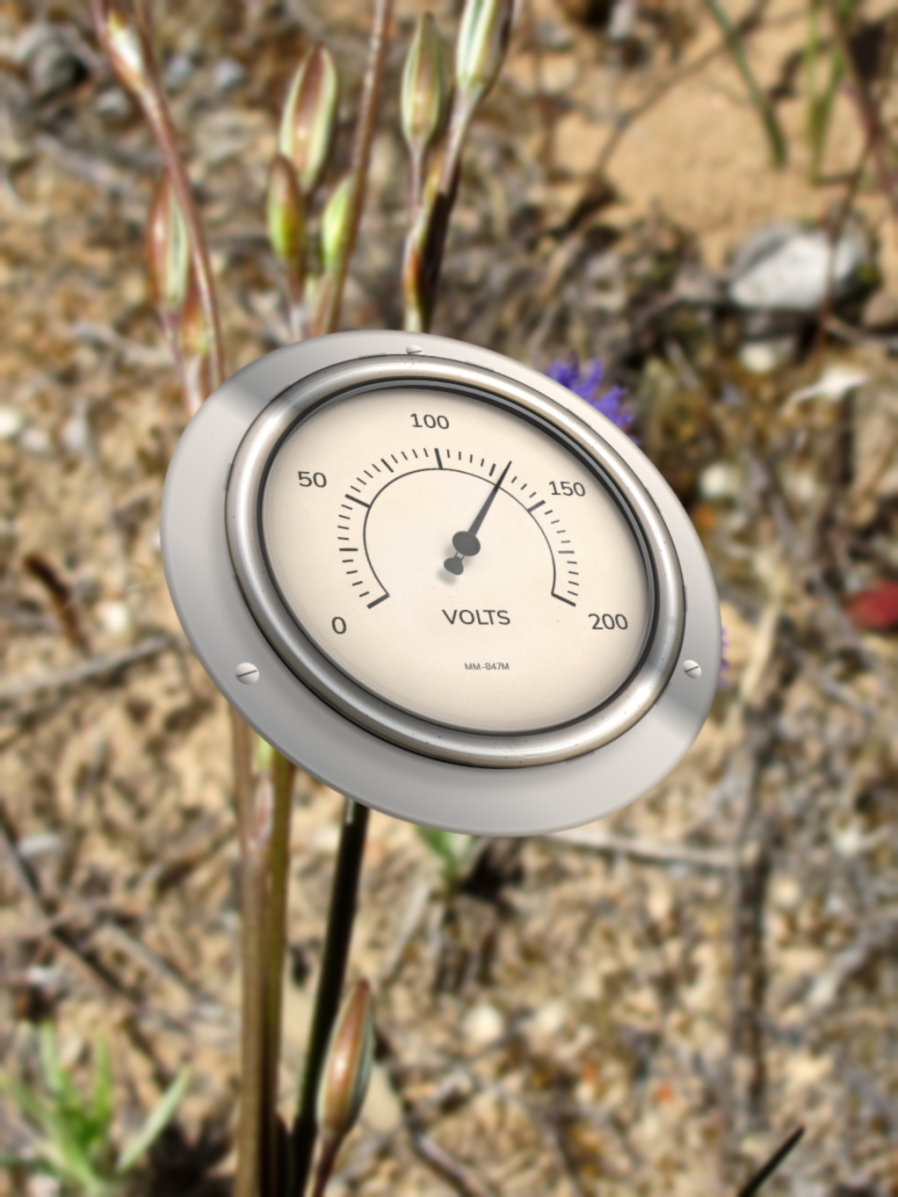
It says 130 V
